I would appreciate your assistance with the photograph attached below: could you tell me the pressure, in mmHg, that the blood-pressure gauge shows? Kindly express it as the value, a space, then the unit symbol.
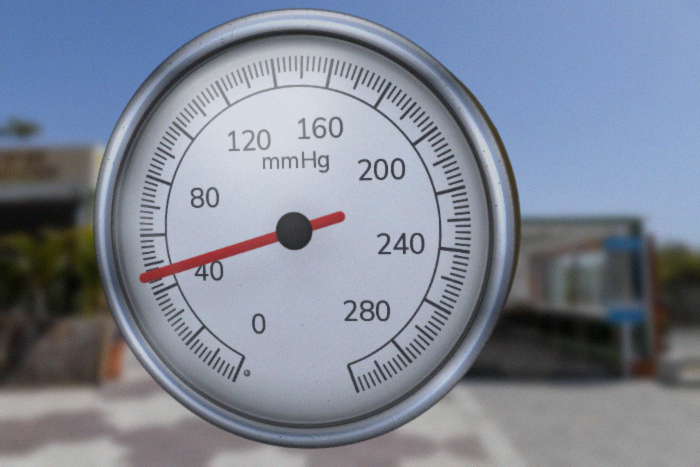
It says 46 mmHg
